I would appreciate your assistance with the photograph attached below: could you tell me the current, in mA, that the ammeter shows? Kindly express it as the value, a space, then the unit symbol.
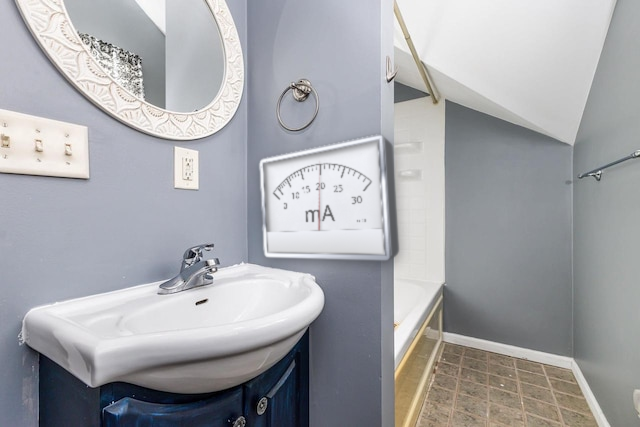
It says 20 mA
